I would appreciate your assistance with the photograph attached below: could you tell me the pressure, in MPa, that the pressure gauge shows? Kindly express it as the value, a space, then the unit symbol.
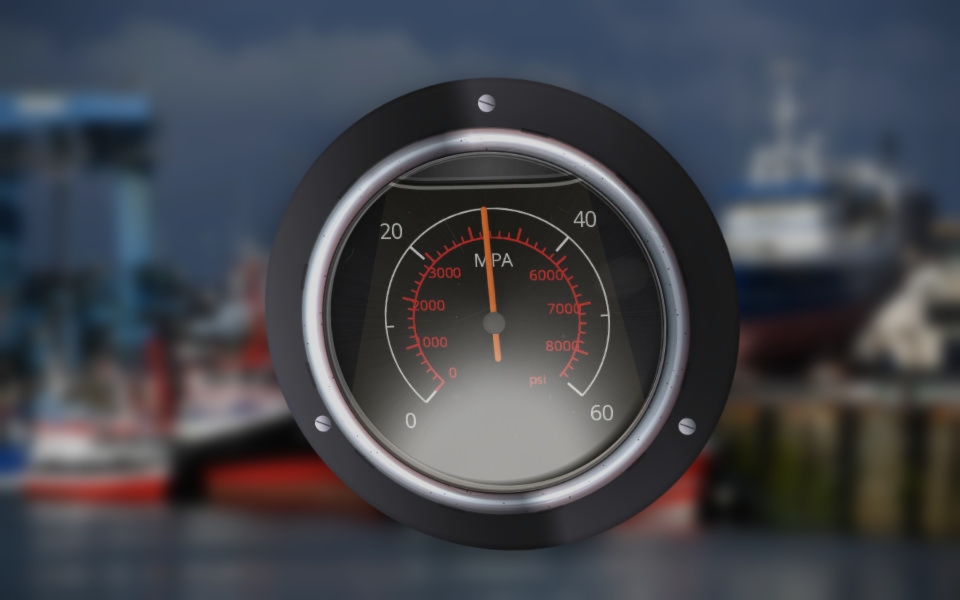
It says 30 MPa
